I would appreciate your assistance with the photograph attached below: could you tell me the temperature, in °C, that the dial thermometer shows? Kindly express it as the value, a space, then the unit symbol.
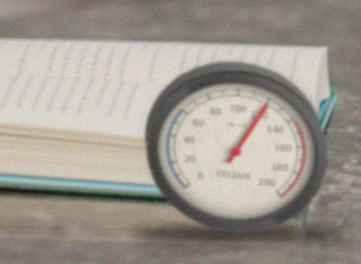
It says 120 °C
